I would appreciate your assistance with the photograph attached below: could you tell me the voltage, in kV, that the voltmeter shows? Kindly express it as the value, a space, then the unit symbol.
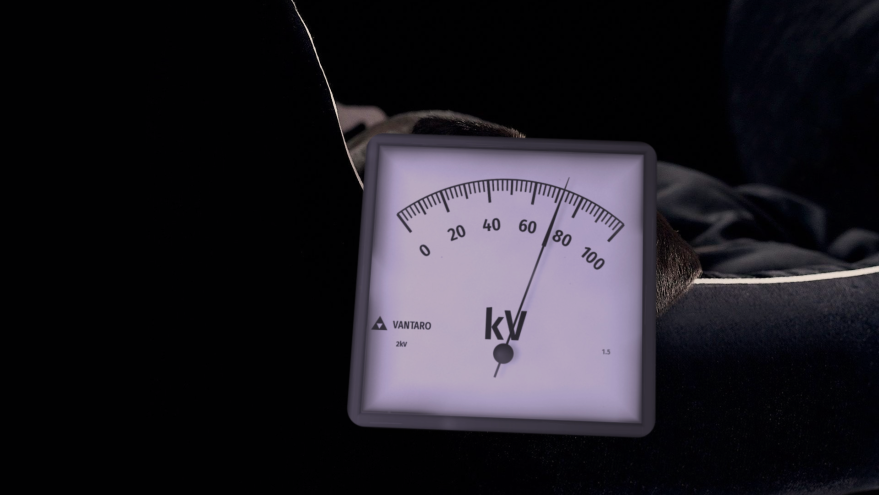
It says 72 kV
